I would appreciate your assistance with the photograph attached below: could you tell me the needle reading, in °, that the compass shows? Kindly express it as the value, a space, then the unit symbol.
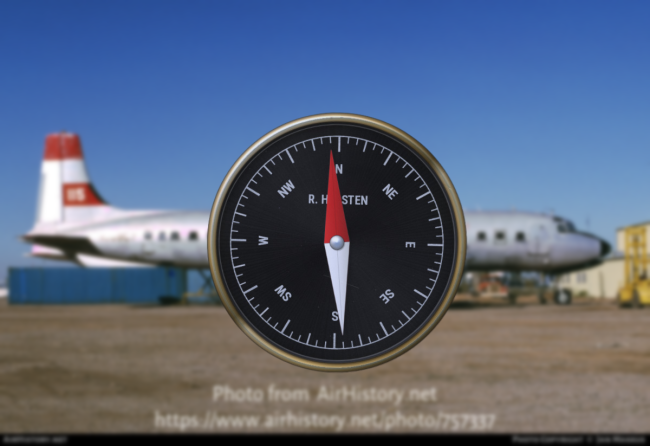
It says 355 °
